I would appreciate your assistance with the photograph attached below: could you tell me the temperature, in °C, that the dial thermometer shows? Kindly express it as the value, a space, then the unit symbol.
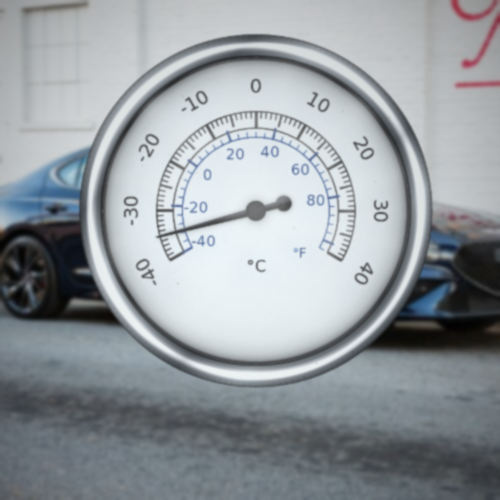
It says -35 °C
